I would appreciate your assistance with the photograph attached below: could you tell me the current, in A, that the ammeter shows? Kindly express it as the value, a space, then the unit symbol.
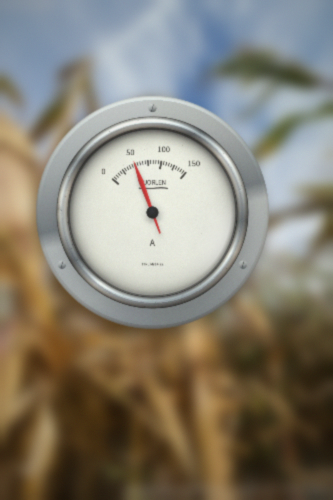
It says 50 A
